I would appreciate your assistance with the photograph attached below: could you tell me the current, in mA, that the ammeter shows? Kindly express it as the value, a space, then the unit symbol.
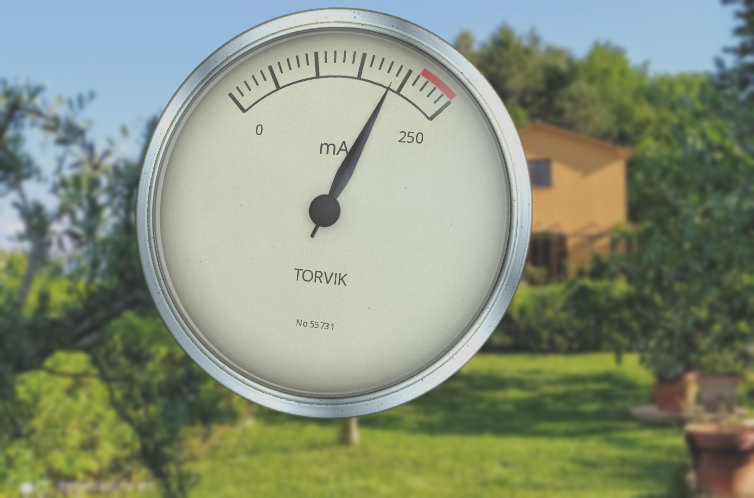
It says 190 mA
